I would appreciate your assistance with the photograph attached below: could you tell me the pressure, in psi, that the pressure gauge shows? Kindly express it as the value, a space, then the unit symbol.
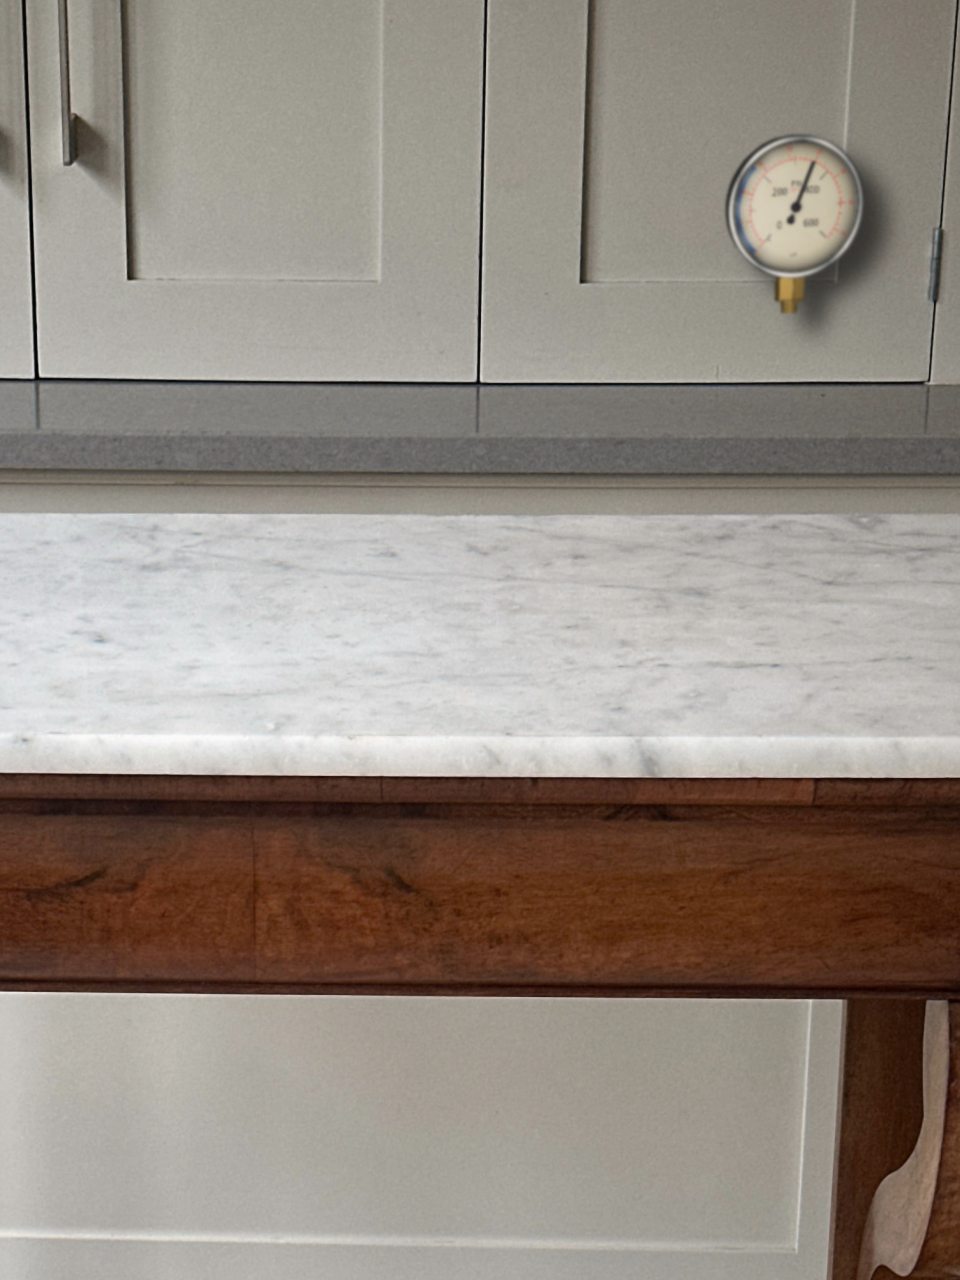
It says 350 psi
